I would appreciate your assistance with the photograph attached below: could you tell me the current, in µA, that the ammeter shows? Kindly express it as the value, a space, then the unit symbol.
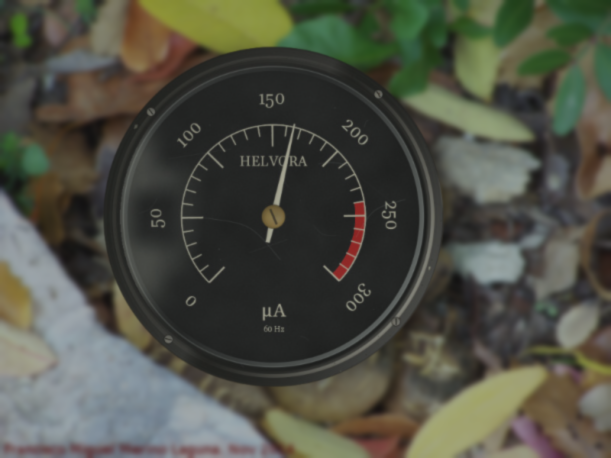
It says 165 µA
